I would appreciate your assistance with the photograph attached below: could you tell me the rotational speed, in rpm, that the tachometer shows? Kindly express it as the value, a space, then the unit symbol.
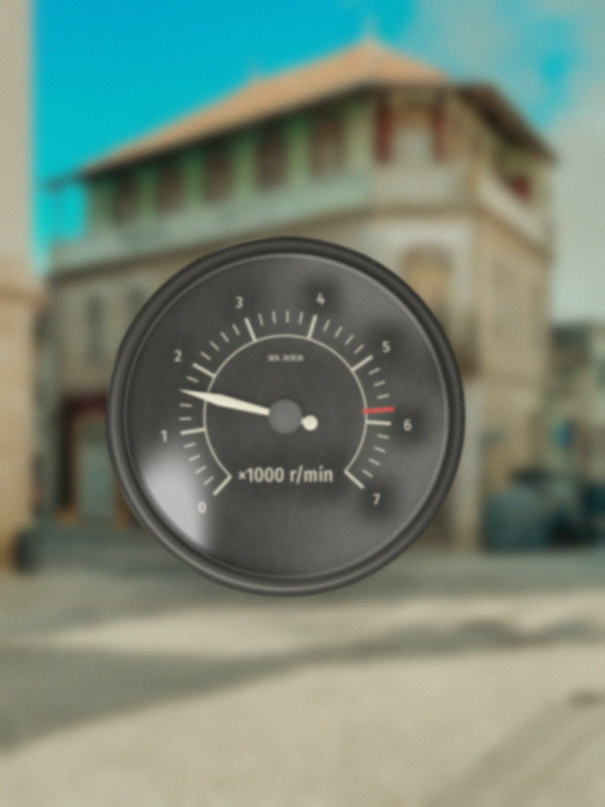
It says 1600 rpm
